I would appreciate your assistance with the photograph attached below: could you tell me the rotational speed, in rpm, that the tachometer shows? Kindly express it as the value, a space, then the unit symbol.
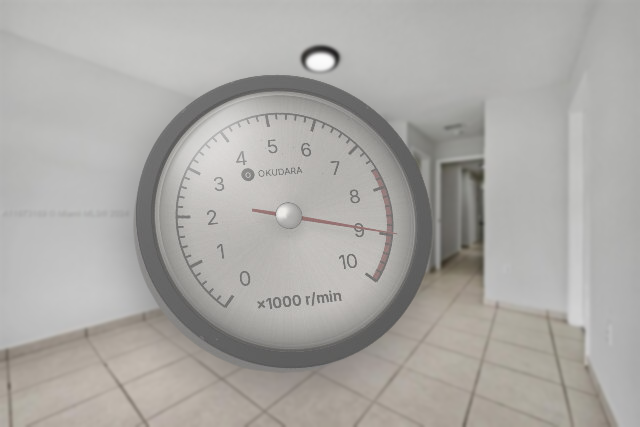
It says 9000 rpm
